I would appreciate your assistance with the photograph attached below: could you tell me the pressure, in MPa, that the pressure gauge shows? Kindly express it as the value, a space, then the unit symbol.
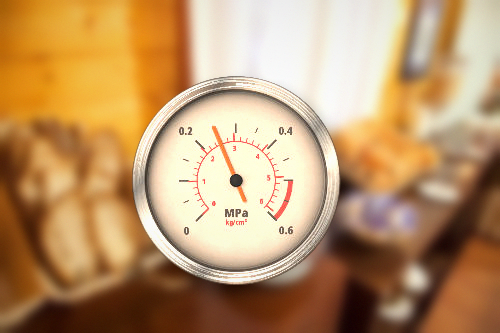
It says 0.25 MPa
